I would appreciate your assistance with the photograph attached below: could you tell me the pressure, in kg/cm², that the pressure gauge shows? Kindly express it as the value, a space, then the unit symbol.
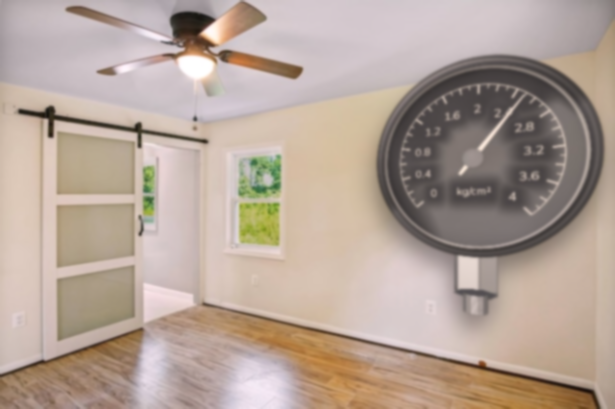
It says 2.5 kg/cm²
